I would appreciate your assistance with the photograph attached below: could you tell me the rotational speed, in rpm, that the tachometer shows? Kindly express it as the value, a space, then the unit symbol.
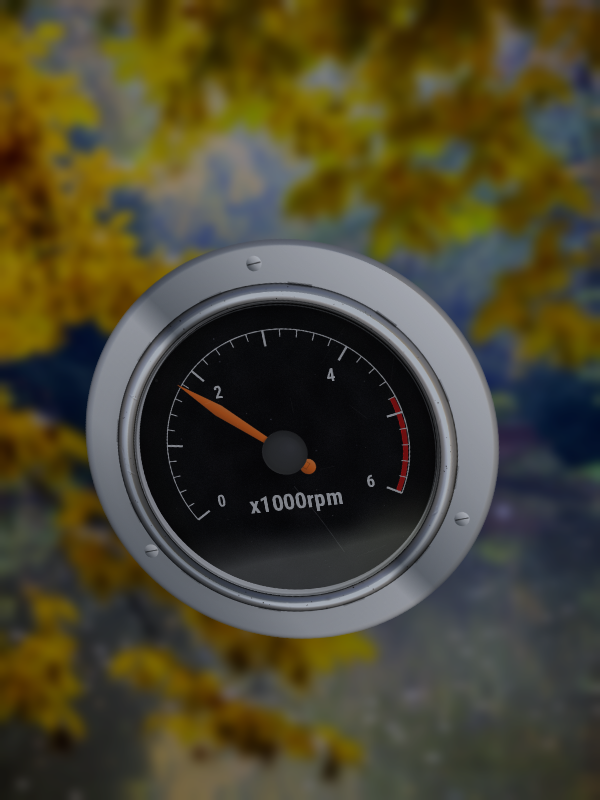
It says 1800 rpm
